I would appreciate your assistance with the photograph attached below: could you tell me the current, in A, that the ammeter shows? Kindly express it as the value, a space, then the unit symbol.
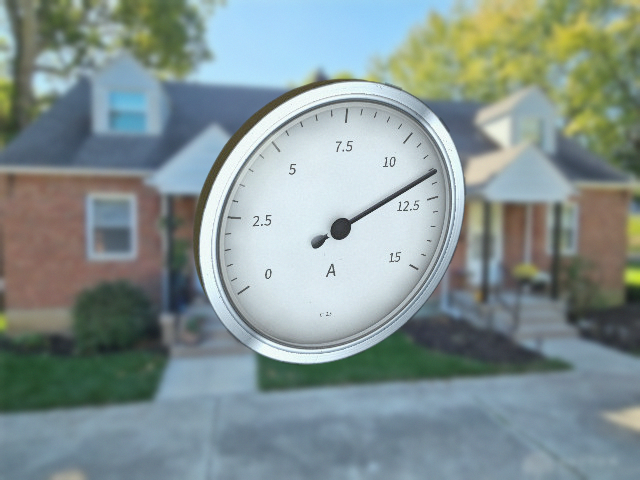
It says 11.5 A
